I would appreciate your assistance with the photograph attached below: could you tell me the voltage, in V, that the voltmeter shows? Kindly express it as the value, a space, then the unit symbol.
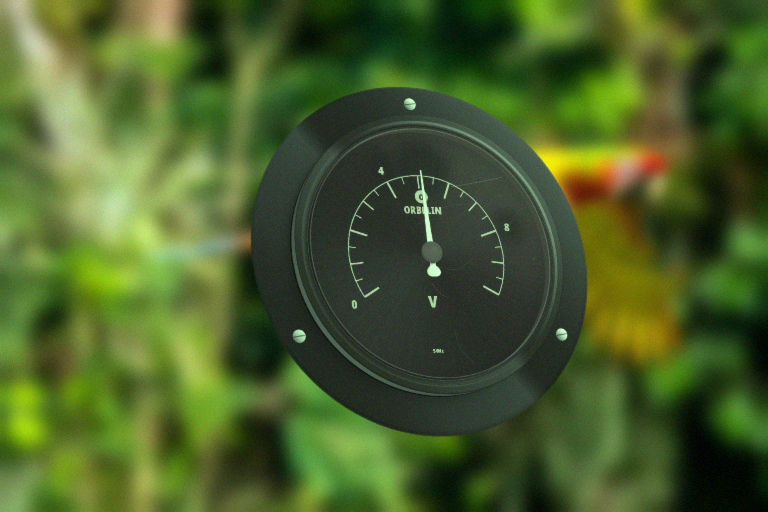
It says 5 V
